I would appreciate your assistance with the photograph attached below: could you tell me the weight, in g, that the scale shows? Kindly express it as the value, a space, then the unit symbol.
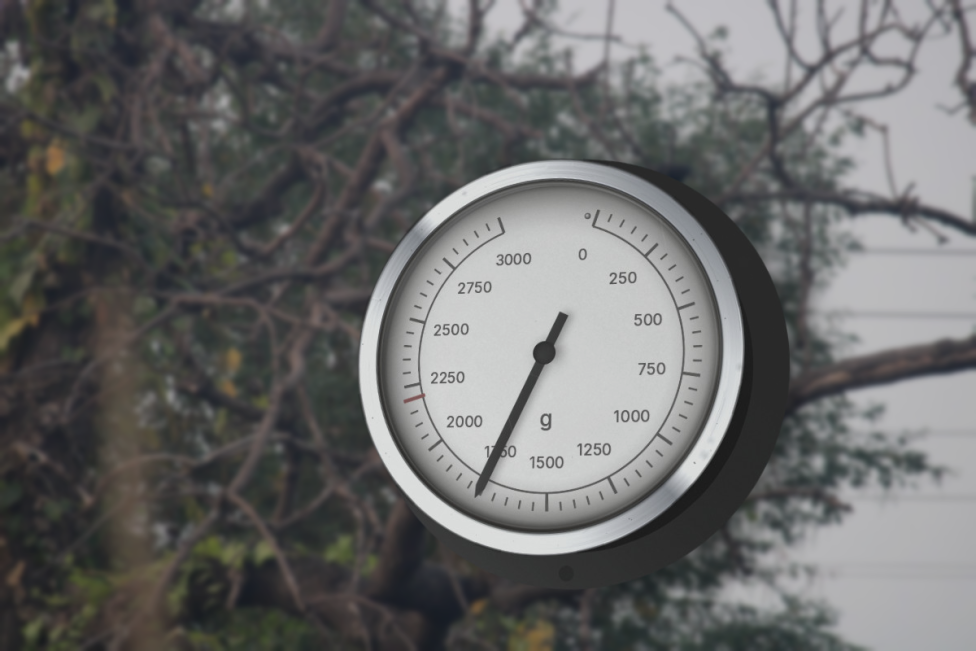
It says 1750 g
